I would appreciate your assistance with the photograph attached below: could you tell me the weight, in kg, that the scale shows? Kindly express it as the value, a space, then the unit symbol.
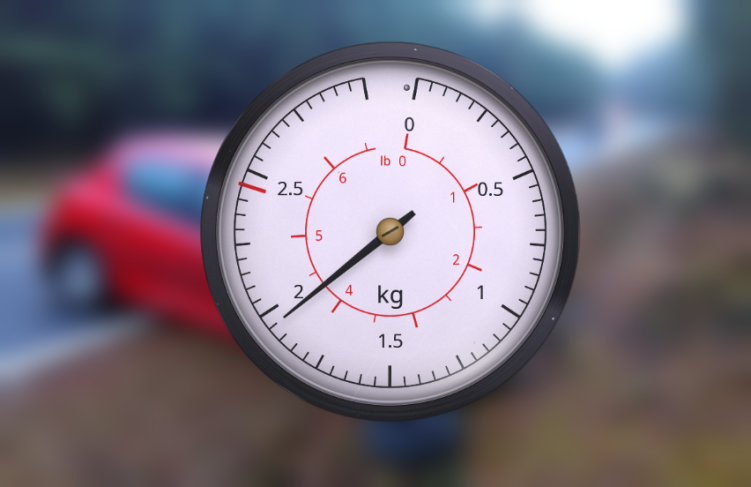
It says 1.95 kg
